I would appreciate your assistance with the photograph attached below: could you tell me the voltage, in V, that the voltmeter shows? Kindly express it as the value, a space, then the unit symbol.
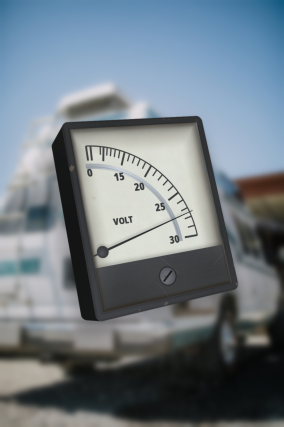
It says 27.5 V
